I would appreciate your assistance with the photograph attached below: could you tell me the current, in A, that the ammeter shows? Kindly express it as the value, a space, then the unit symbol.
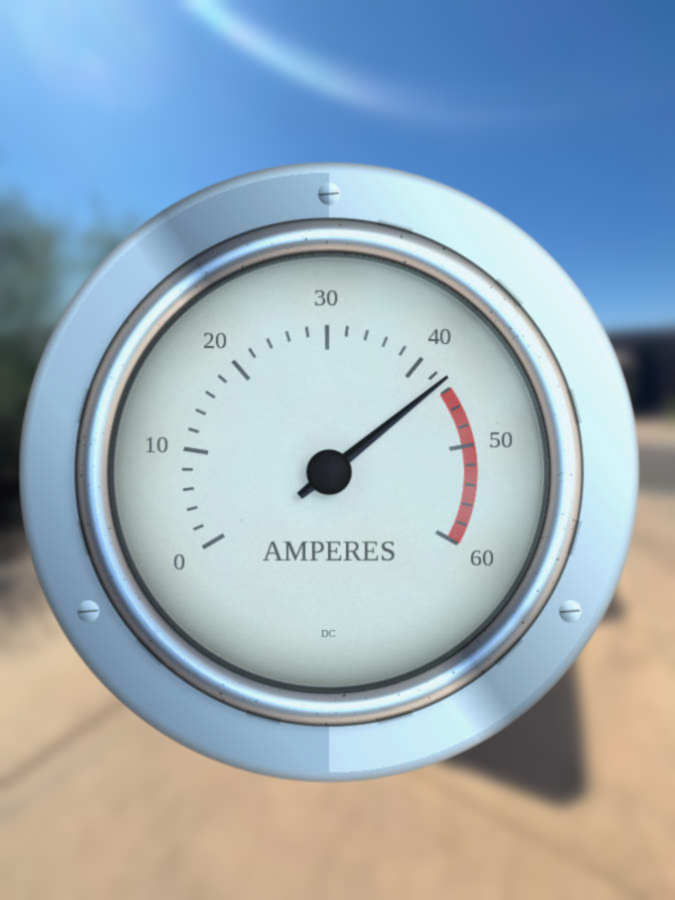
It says 43 A
